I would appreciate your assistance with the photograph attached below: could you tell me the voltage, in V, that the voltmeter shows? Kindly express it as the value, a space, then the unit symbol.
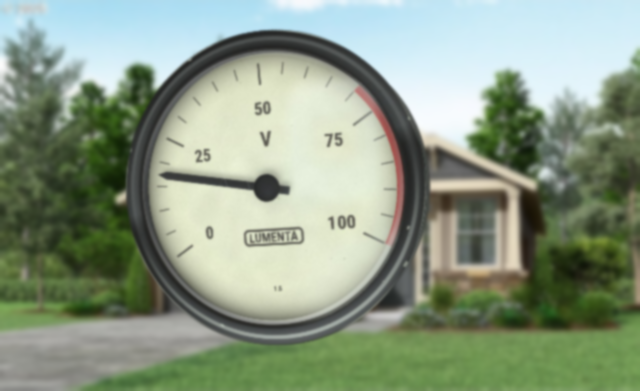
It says 17.5 V
